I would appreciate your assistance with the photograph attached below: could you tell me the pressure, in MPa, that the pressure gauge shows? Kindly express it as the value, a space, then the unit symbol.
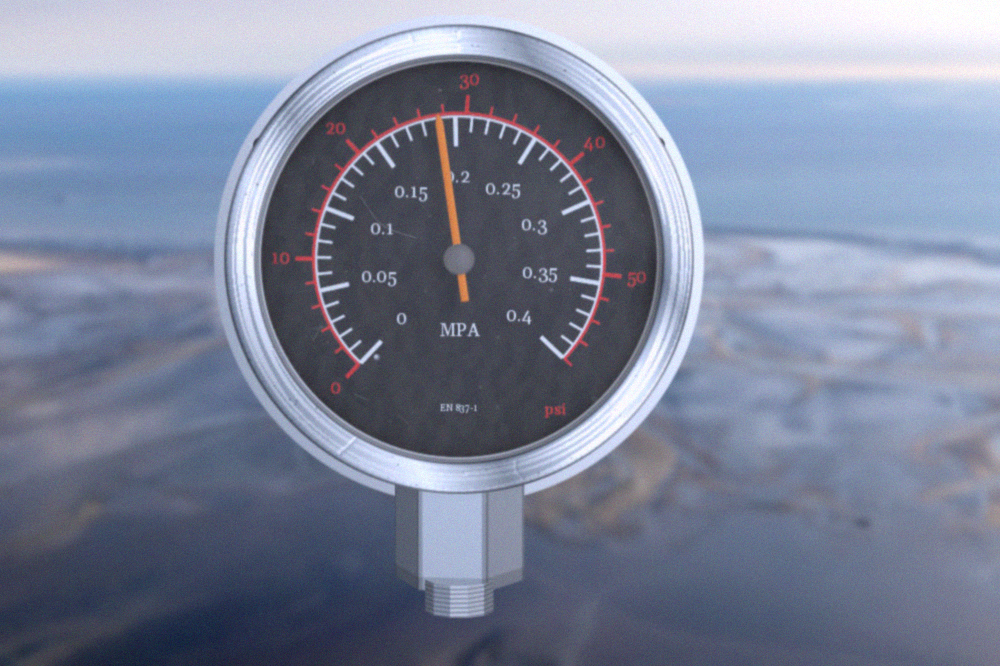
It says 0.19 MPa
